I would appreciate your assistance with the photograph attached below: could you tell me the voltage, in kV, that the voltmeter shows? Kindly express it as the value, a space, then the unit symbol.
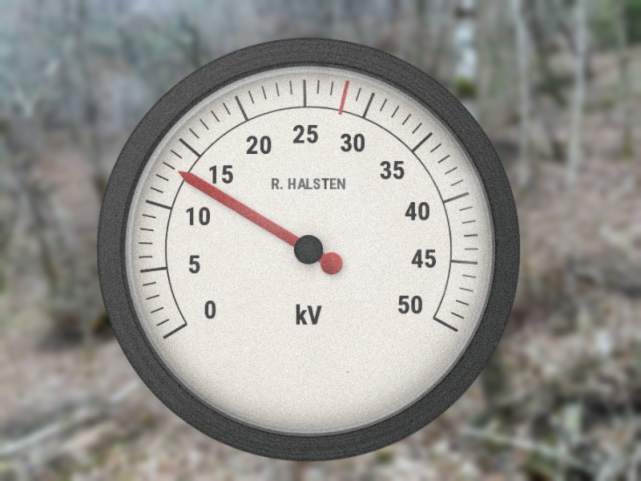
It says 13 kV
